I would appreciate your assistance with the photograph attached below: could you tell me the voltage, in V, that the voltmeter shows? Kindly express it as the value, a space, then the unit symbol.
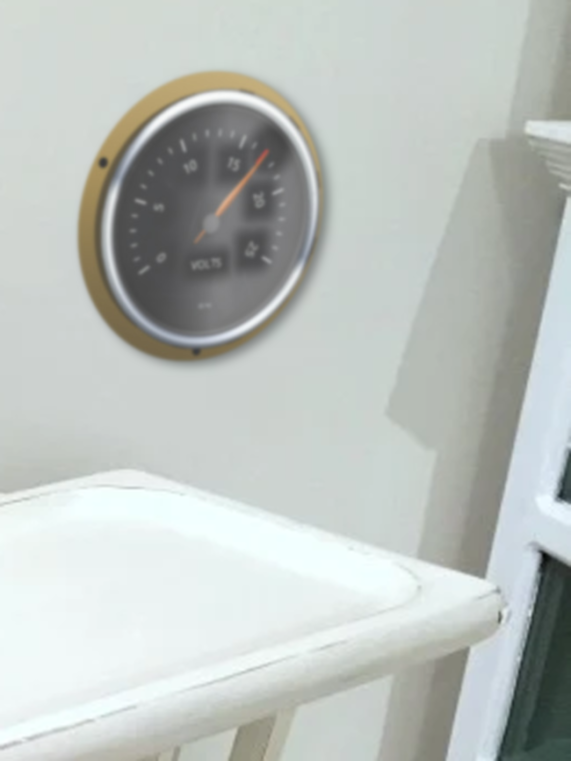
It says 17 V
